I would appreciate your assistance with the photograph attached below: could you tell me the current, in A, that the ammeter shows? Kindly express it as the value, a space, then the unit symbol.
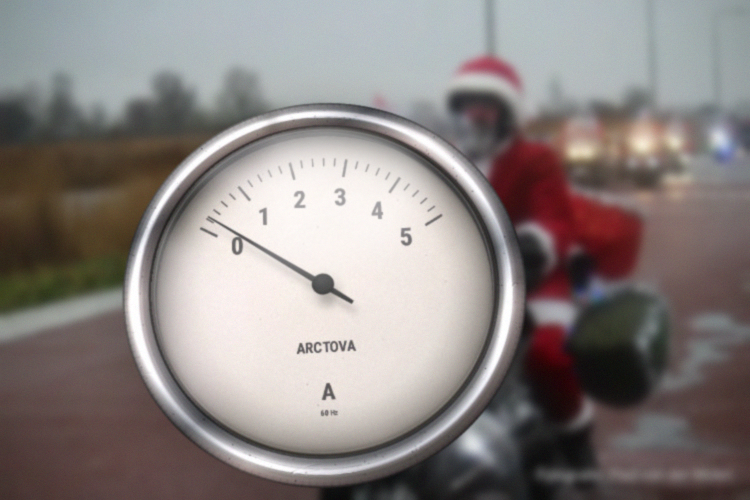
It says 0.2 A
